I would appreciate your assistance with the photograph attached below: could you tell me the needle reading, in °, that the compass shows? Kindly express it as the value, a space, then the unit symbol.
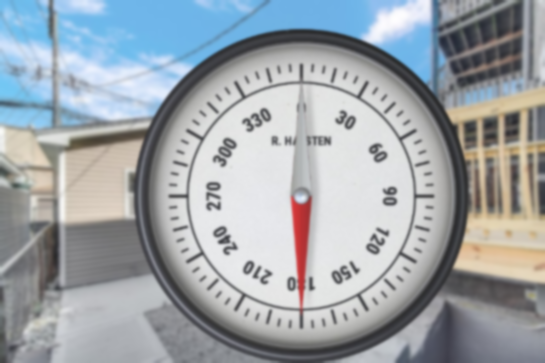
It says 180 °
